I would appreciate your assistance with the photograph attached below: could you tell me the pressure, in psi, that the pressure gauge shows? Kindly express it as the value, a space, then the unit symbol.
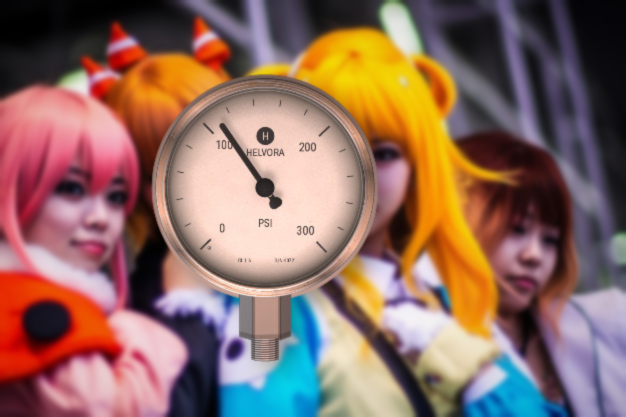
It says 110 psi
